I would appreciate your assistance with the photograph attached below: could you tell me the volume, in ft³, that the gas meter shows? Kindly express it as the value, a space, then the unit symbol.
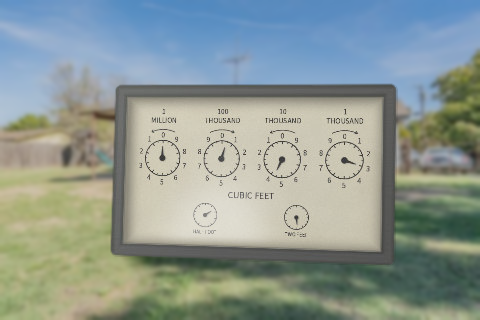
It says 4300 ft³
